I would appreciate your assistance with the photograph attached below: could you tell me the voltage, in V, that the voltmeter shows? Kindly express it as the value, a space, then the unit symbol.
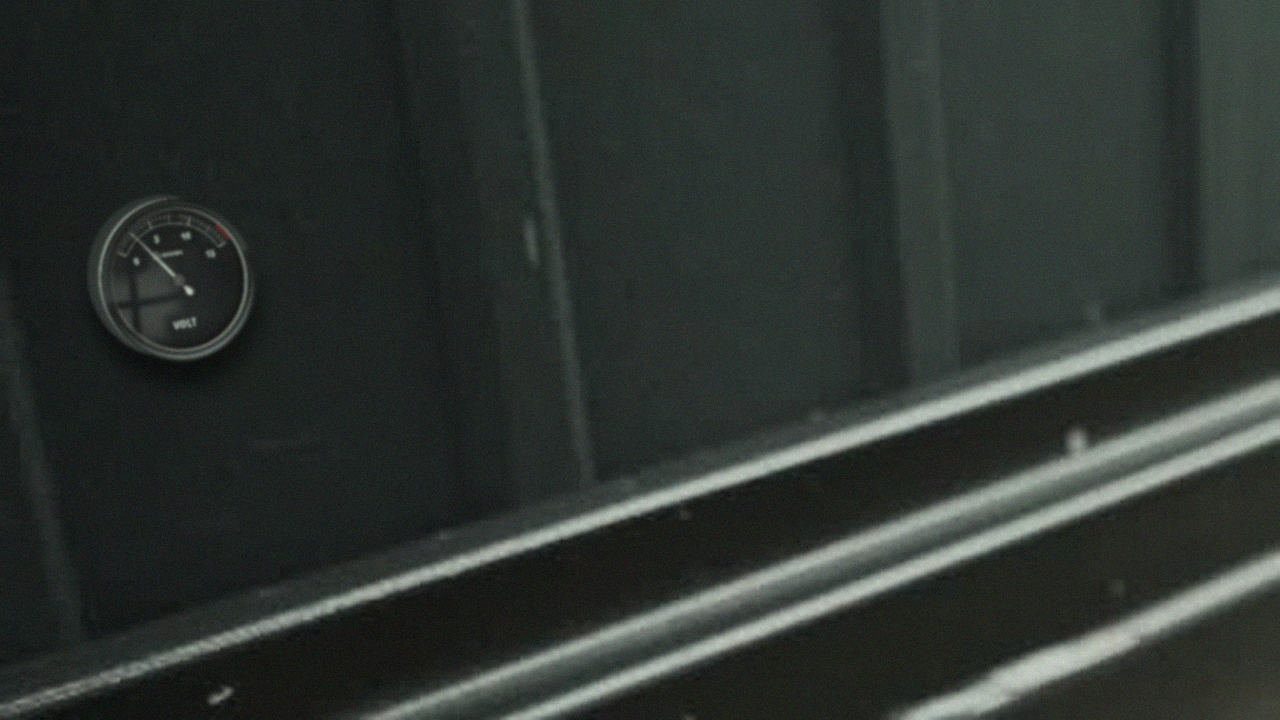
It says 2.5 V
